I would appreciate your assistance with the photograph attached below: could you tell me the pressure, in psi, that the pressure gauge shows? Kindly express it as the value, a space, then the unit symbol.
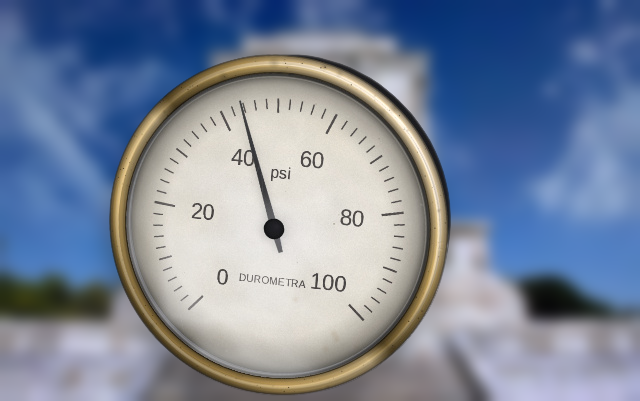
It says 44 psi
